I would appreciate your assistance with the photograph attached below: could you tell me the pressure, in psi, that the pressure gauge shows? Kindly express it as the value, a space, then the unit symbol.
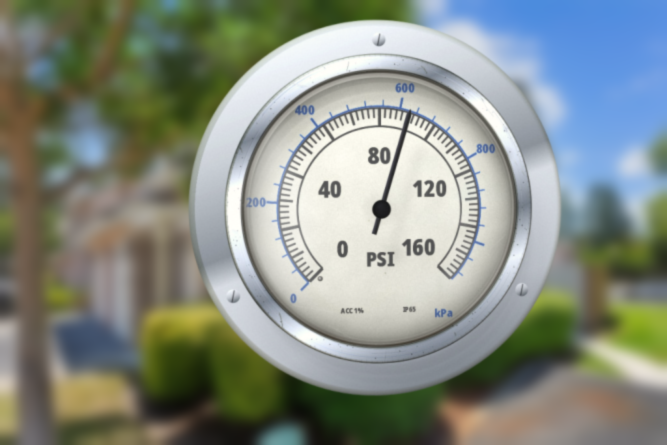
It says 90 psi
